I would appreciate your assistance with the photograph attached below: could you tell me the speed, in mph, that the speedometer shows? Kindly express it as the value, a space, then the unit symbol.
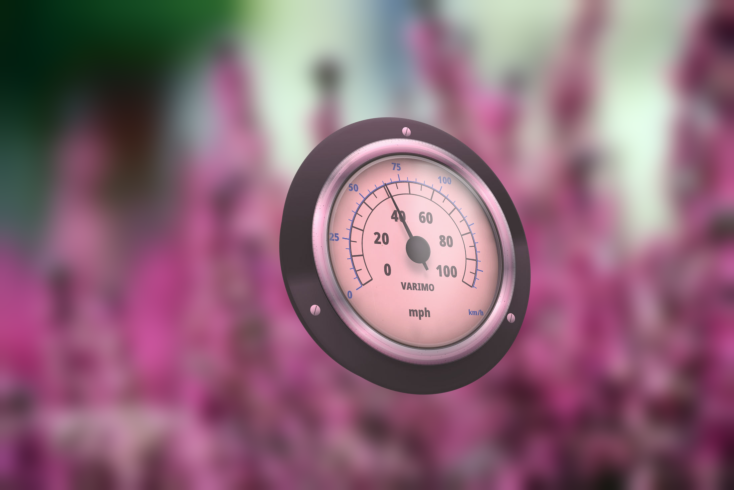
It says 40 mph
